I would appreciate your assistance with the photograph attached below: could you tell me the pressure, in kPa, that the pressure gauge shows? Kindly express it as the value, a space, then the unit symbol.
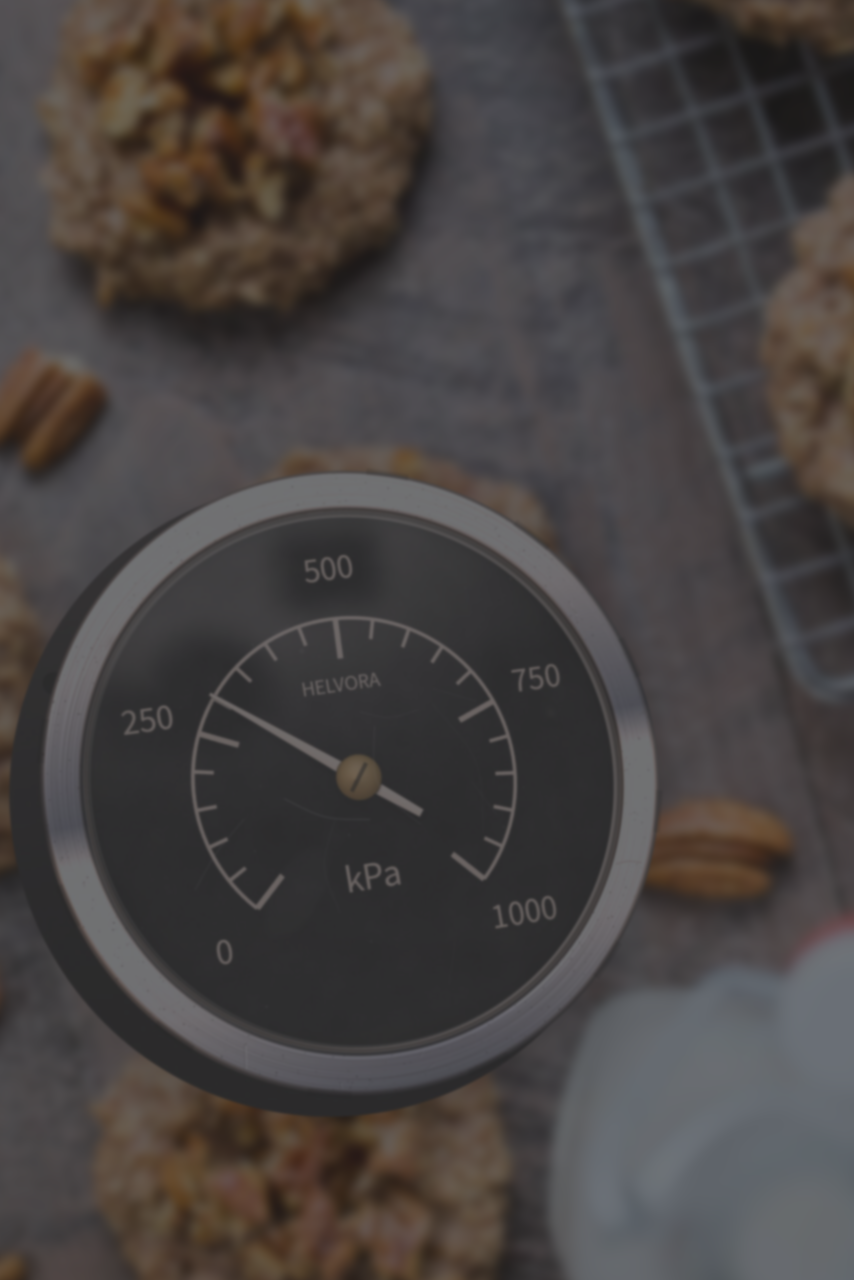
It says 300 kPa
